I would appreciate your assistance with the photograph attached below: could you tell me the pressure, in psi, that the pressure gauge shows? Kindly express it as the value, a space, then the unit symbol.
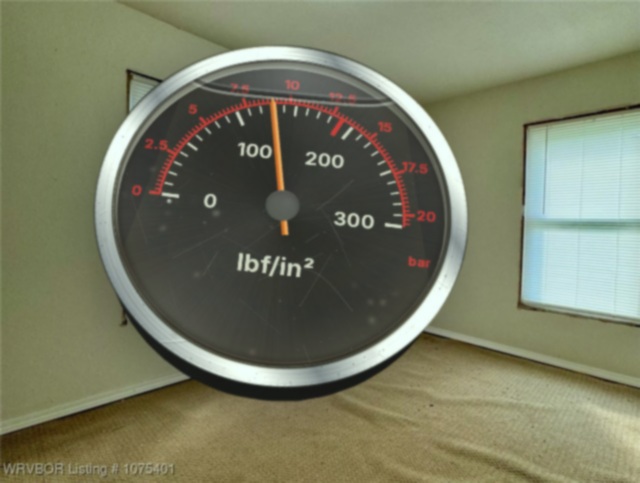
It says 130 psi
